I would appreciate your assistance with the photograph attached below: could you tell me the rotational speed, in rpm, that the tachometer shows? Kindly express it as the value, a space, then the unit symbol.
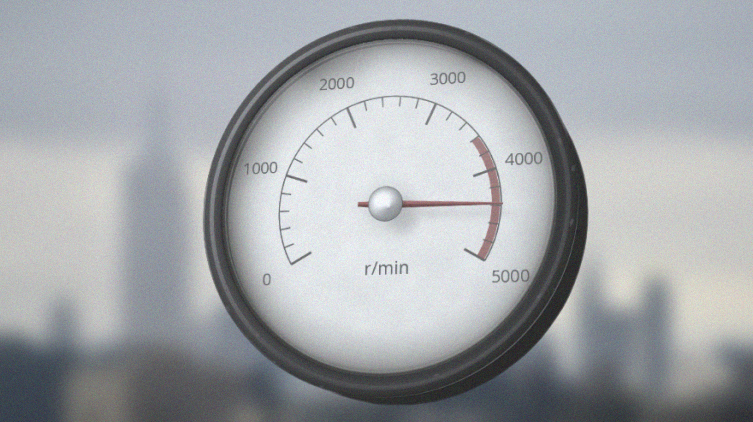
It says 4400 rpm
